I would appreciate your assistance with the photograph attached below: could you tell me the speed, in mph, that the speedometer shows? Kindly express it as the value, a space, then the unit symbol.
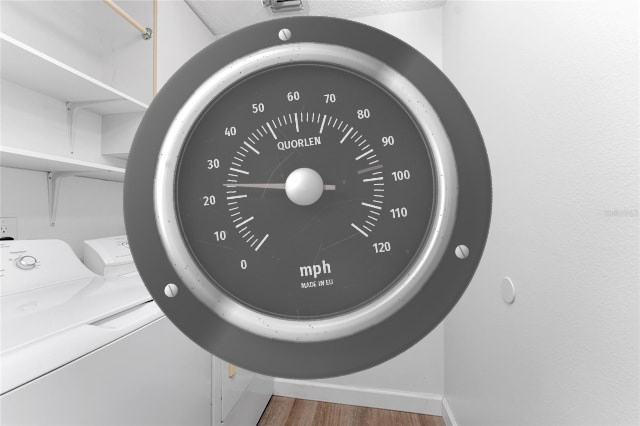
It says 24 mph
